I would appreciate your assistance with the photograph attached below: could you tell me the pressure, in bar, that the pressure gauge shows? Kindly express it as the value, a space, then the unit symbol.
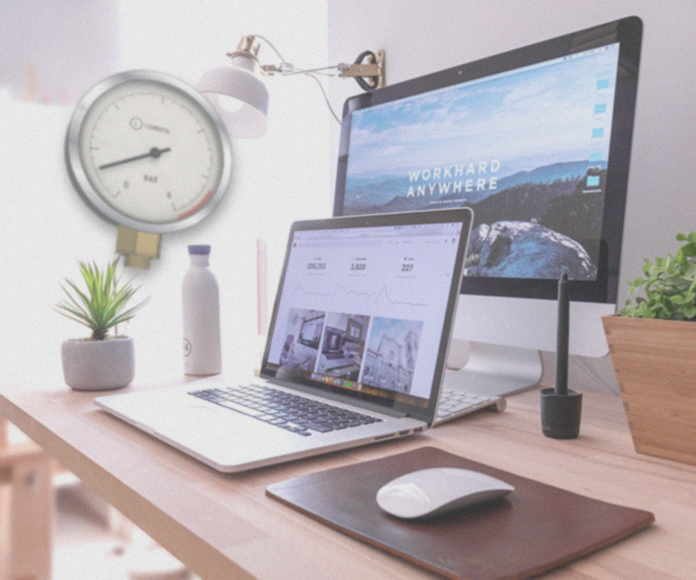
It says 0.6 bar
